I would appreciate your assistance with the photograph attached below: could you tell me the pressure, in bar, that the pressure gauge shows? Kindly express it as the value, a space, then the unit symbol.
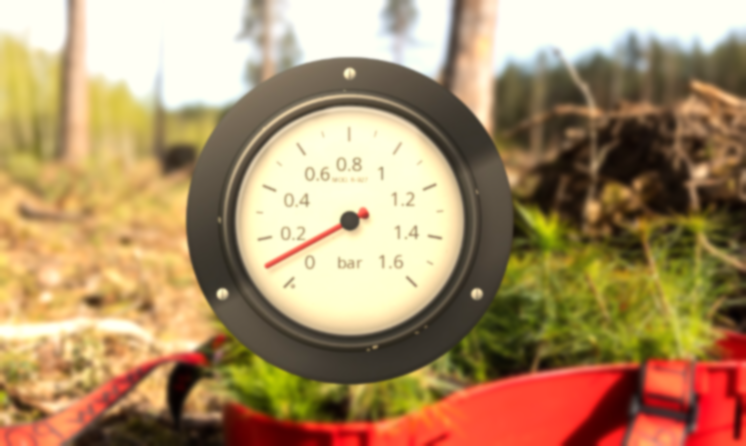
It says 0.1 bar
